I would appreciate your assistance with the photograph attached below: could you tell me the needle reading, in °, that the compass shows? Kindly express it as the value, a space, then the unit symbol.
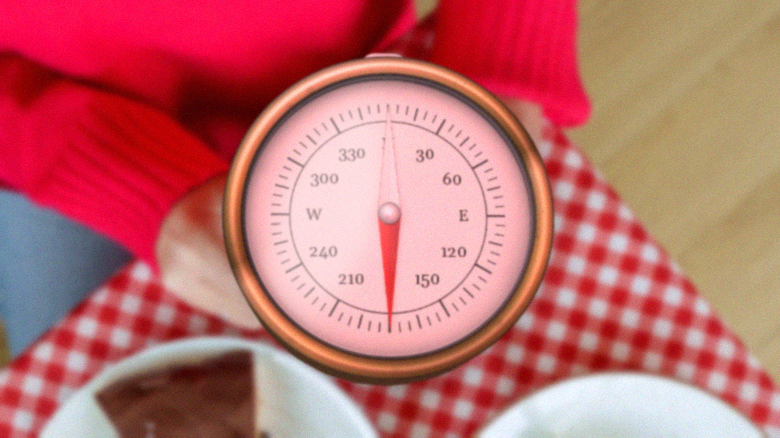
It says 180 °
